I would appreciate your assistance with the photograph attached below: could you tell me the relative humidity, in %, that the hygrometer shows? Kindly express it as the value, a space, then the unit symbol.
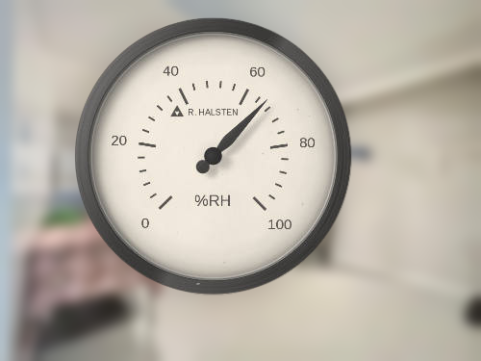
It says 66 %
